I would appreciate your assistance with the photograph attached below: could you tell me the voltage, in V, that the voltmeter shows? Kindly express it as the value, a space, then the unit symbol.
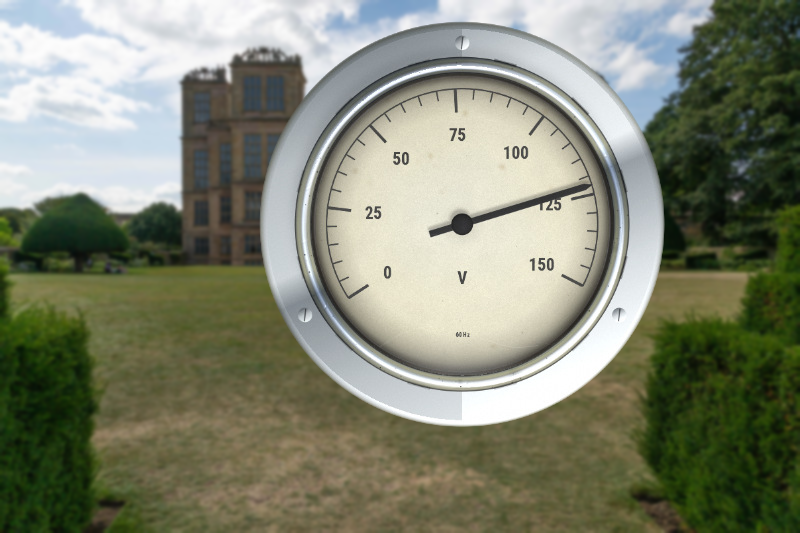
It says 122.5 V
